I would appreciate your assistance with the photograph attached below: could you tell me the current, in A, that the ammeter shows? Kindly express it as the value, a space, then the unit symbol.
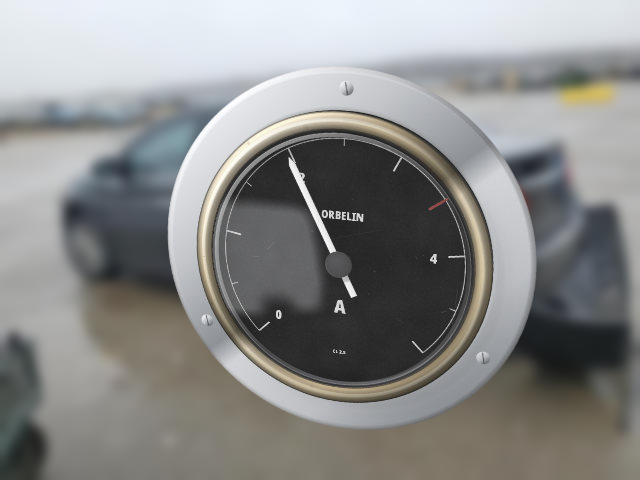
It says 2 A
